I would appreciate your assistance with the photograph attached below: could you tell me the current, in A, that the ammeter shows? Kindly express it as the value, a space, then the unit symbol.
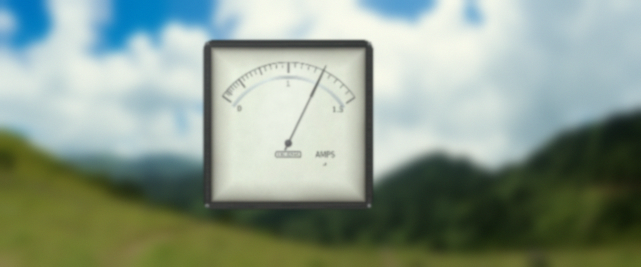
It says 1.25 A
